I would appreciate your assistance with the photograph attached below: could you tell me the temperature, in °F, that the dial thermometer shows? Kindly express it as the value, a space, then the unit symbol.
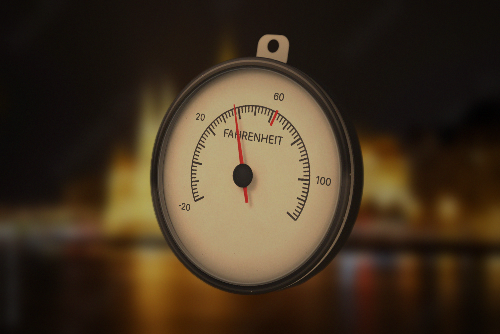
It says 40 °F
